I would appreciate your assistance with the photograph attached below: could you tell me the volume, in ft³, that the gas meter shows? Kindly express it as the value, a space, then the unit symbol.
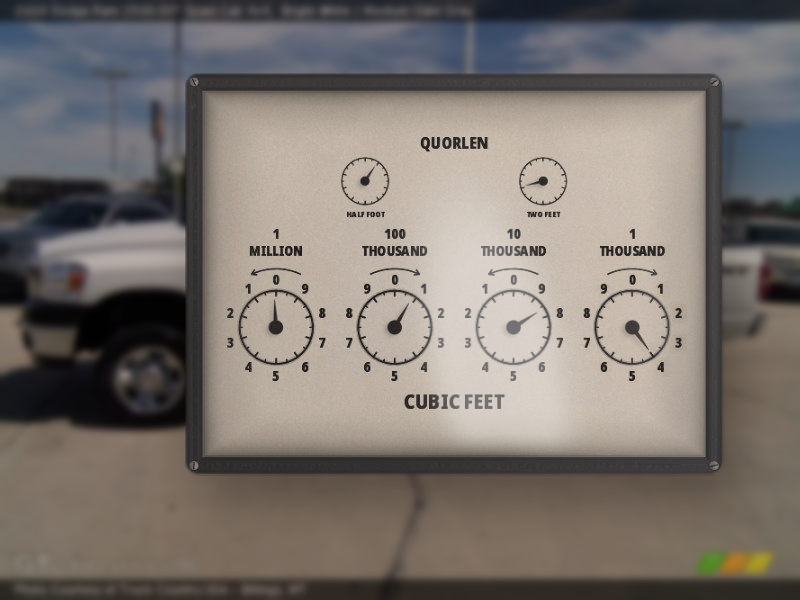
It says 8400 ft³
